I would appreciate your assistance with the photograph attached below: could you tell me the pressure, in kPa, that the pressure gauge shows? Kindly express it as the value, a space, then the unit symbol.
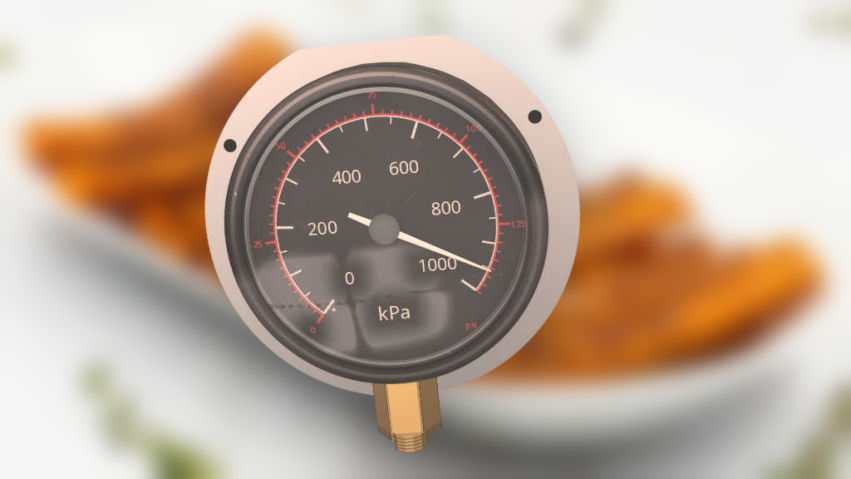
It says 950 kPa
